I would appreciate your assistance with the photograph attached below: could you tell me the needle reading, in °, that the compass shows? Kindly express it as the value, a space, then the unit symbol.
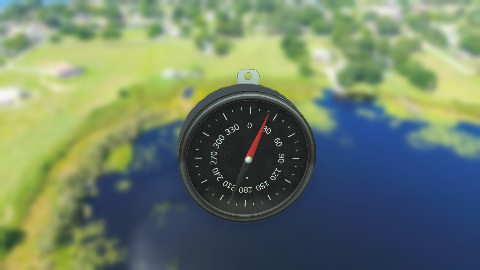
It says 20 °
